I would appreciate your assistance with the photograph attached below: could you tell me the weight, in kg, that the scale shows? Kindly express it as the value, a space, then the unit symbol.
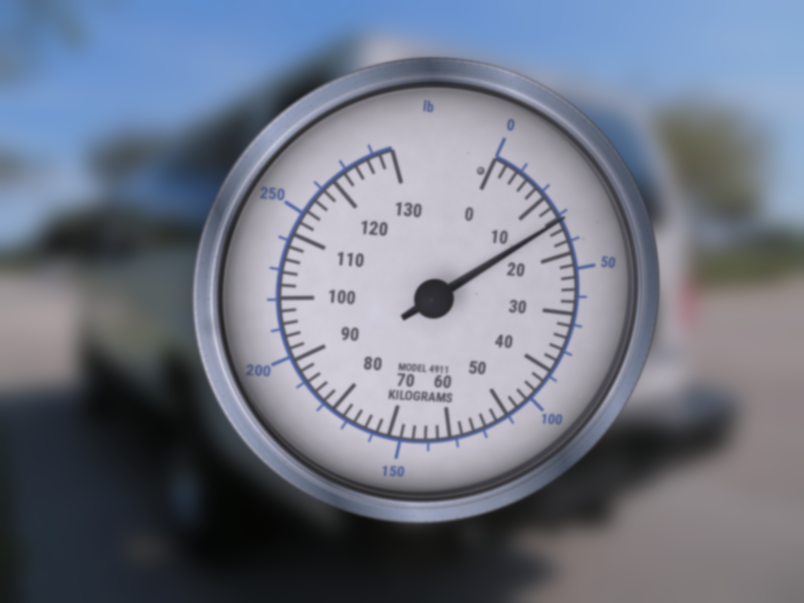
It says 14 kg
